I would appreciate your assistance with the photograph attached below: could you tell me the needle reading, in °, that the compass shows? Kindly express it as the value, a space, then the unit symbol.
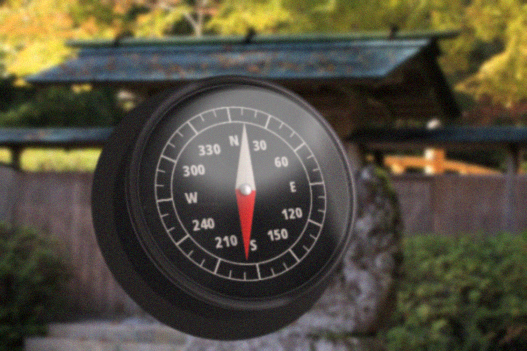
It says 190 °
